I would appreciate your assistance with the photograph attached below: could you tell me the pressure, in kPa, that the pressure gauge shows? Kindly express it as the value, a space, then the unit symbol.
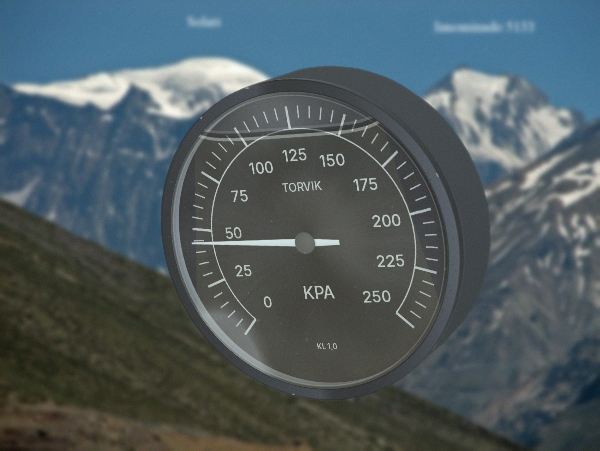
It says 45 kPa
